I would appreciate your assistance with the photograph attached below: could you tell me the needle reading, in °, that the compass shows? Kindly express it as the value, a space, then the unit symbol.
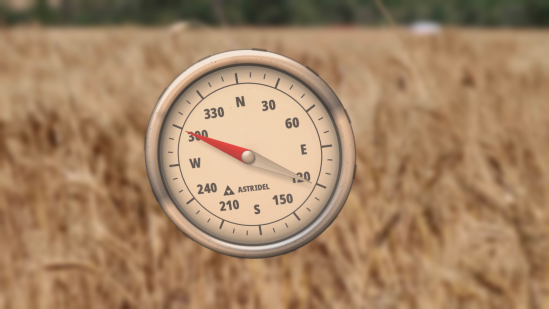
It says 300 °
